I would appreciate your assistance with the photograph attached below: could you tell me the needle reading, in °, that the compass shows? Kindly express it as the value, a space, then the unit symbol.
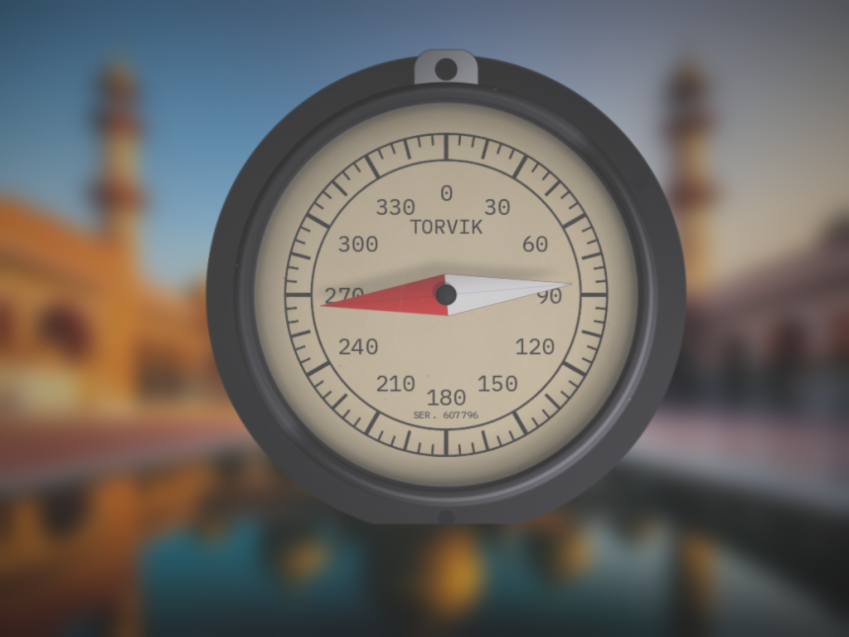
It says 265 °
